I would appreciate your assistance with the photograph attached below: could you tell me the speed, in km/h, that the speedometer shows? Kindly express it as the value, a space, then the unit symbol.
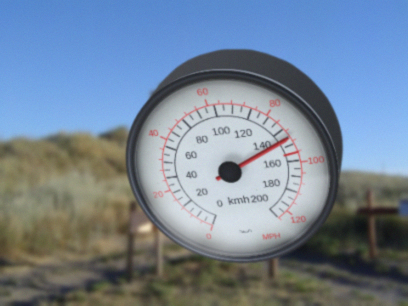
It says 145 km/h
